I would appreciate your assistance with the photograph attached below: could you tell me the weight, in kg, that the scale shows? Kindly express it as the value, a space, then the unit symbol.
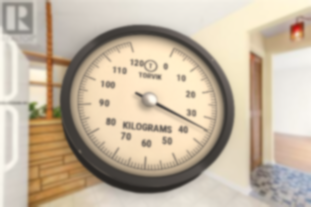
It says 35 kg
